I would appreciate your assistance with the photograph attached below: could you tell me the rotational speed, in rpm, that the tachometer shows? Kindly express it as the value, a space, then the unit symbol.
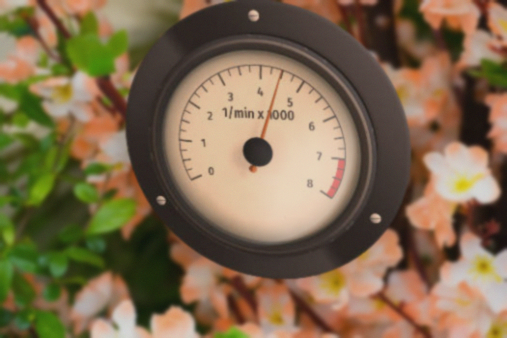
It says 4500 rpm
